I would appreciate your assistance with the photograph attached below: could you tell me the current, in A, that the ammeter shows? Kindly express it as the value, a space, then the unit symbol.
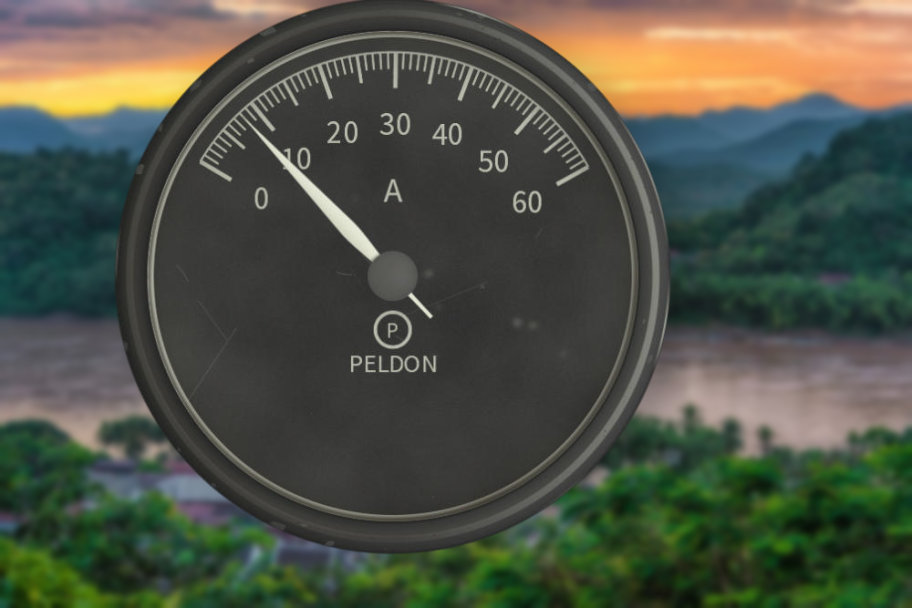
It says 8 A
